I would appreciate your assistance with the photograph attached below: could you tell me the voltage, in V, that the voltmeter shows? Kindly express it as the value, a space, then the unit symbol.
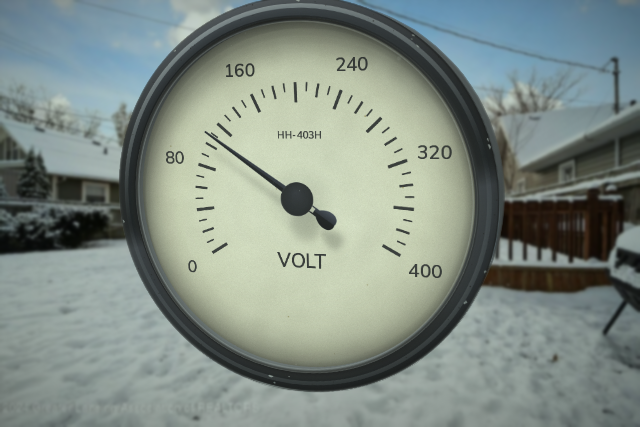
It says 110 V
